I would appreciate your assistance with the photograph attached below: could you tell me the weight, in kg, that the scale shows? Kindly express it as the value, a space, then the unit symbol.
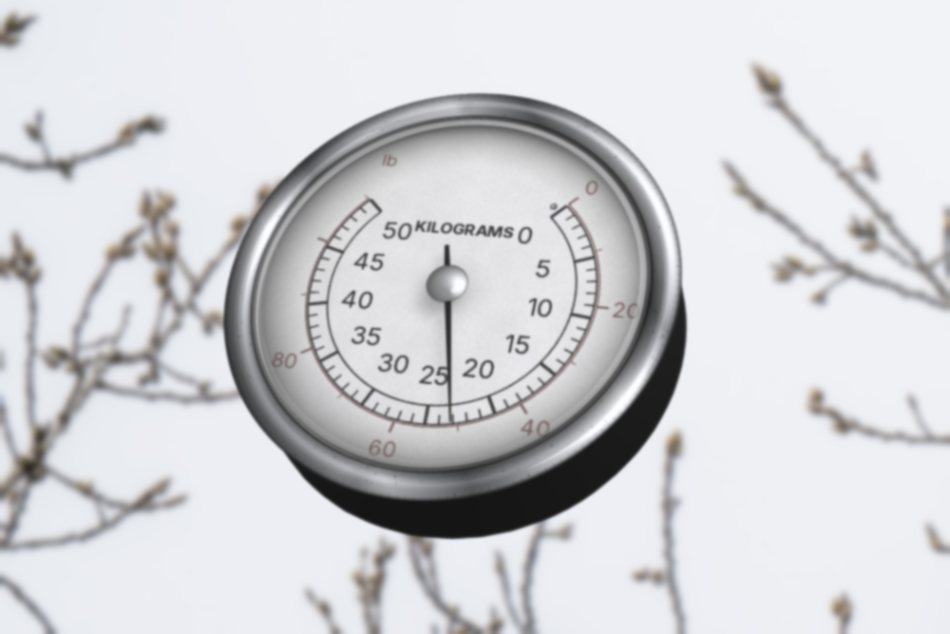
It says 23 kg
